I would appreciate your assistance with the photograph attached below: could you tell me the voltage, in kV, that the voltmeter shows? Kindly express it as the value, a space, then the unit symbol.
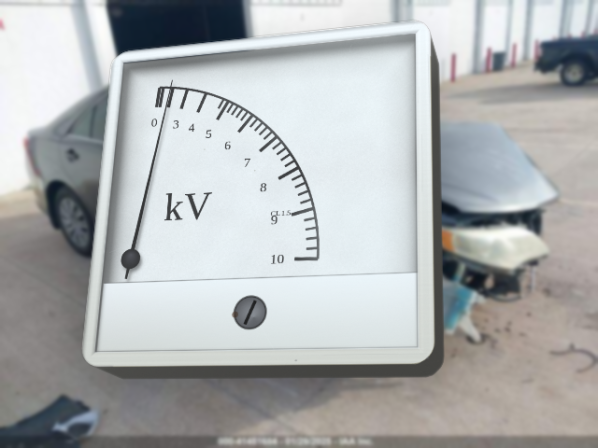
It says 2 kV
